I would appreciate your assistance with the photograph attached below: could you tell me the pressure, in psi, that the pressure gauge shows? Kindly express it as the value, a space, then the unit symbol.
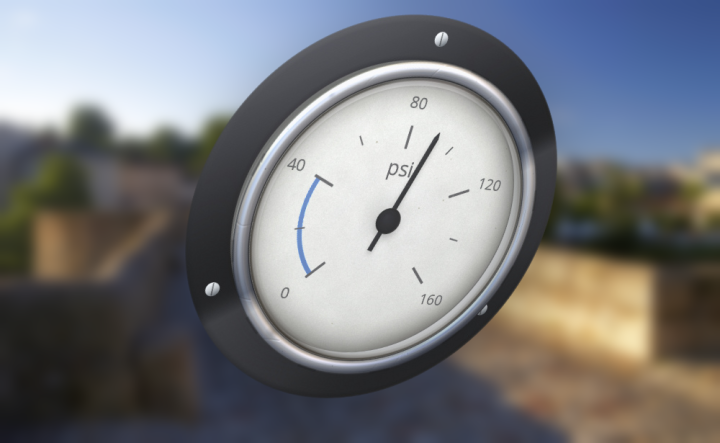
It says 90 psi
